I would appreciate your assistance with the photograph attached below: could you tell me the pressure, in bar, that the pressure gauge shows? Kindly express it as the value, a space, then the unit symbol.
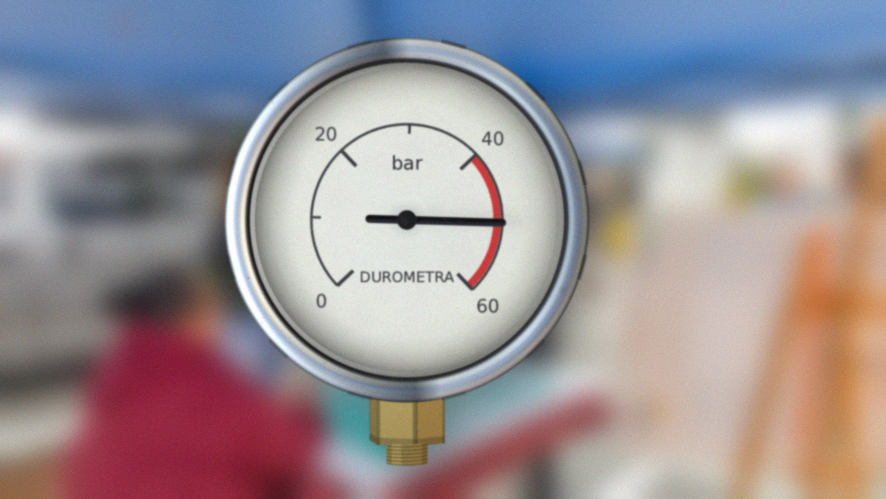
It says 50 bar
